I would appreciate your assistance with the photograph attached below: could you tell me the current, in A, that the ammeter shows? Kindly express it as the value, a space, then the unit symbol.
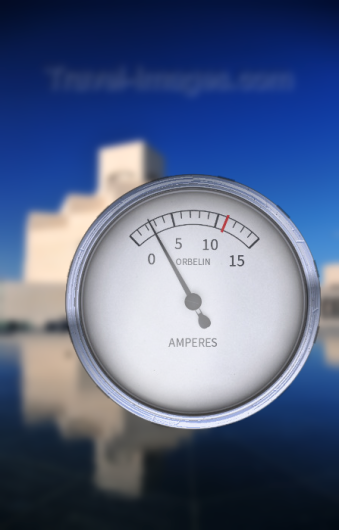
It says 2.5 A
